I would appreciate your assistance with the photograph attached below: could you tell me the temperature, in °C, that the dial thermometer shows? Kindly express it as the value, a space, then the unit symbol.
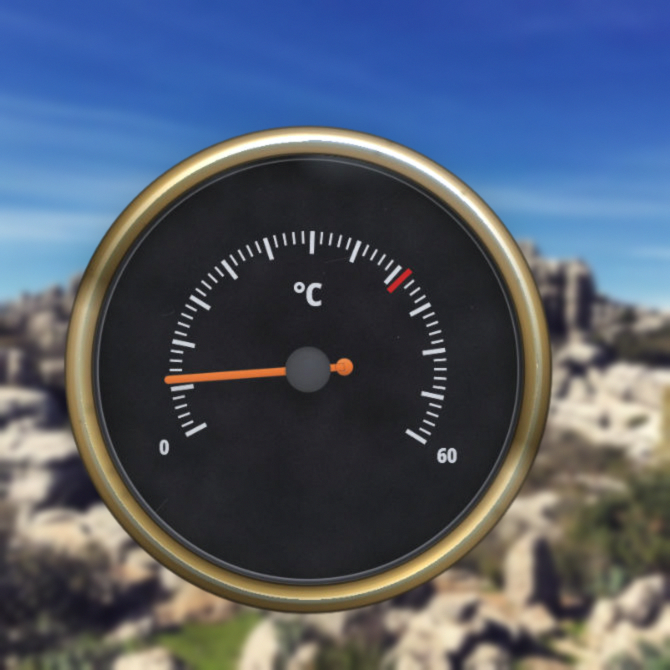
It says 6 °C
